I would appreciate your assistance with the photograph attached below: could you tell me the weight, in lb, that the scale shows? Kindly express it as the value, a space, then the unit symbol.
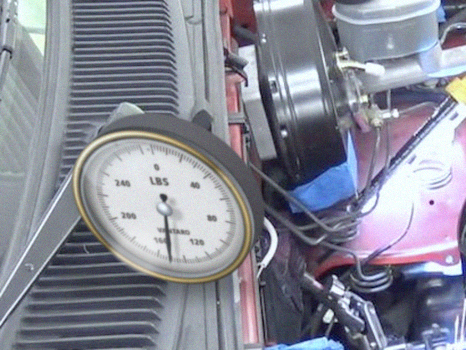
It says 150 lb
